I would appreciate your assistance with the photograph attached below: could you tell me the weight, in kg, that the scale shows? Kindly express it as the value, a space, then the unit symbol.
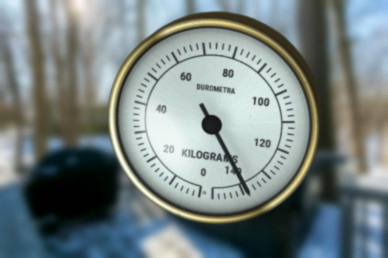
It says 138 kg
